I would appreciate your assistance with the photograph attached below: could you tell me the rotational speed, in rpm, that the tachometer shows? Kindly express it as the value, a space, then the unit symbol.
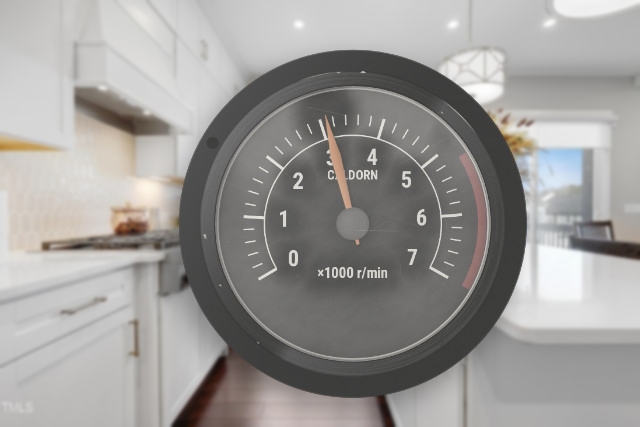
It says 3100 rpm
